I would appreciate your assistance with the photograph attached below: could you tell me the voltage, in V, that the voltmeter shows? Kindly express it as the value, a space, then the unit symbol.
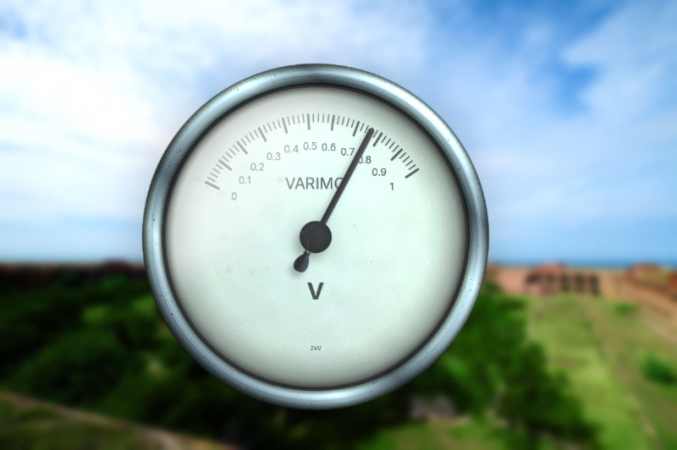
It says 0.76 V
